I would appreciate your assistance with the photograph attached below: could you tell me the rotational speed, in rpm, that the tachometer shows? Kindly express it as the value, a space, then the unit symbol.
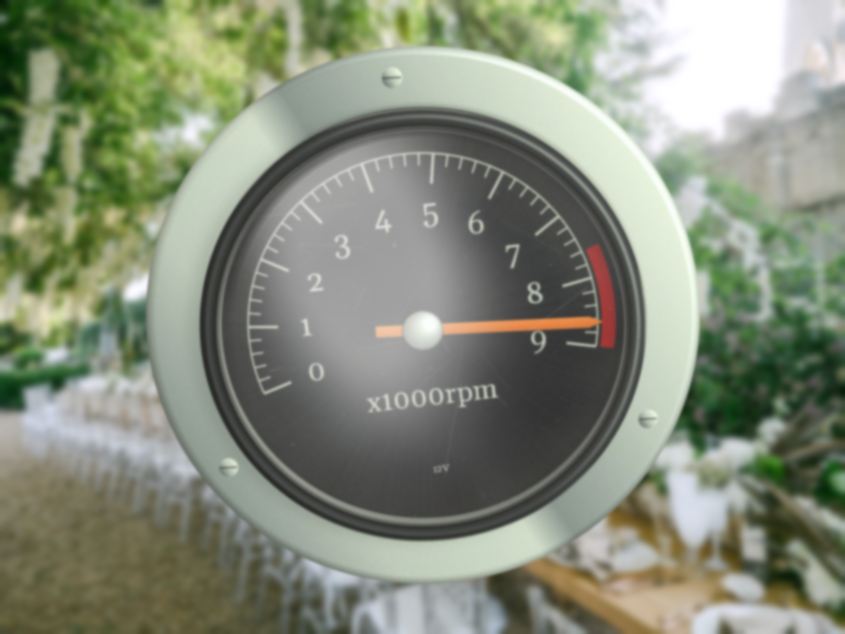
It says 8600 rpm
